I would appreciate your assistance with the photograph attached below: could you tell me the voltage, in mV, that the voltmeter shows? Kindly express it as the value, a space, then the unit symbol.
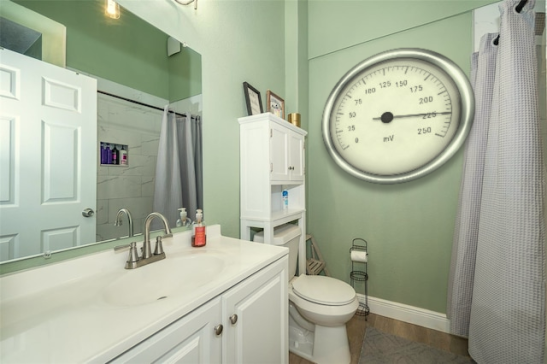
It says 225 mV
